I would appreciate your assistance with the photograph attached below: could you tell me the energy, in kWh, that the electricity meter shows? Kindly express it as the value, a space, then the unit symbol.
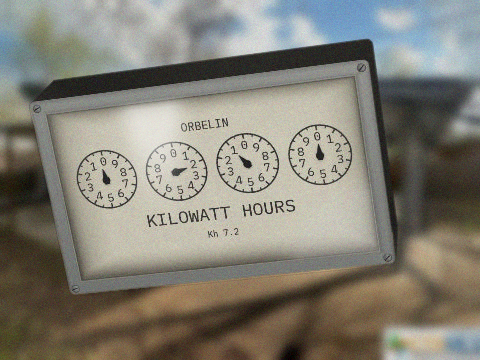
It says 210 kWh
